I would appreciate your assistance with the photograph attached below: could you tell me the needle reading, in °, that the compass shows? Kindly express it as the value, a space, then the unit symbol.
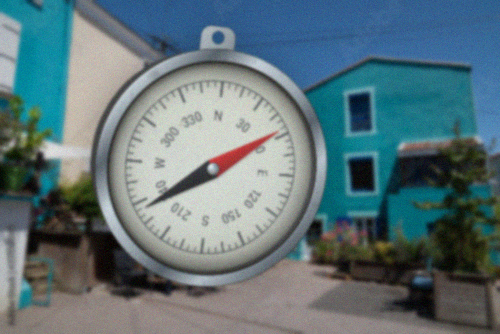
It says 55 °
